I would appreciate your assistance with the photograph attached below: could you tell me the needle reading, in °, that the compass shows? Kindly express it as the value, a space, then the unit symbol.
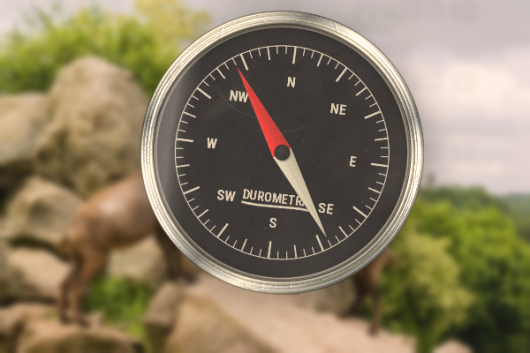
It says 325 °
